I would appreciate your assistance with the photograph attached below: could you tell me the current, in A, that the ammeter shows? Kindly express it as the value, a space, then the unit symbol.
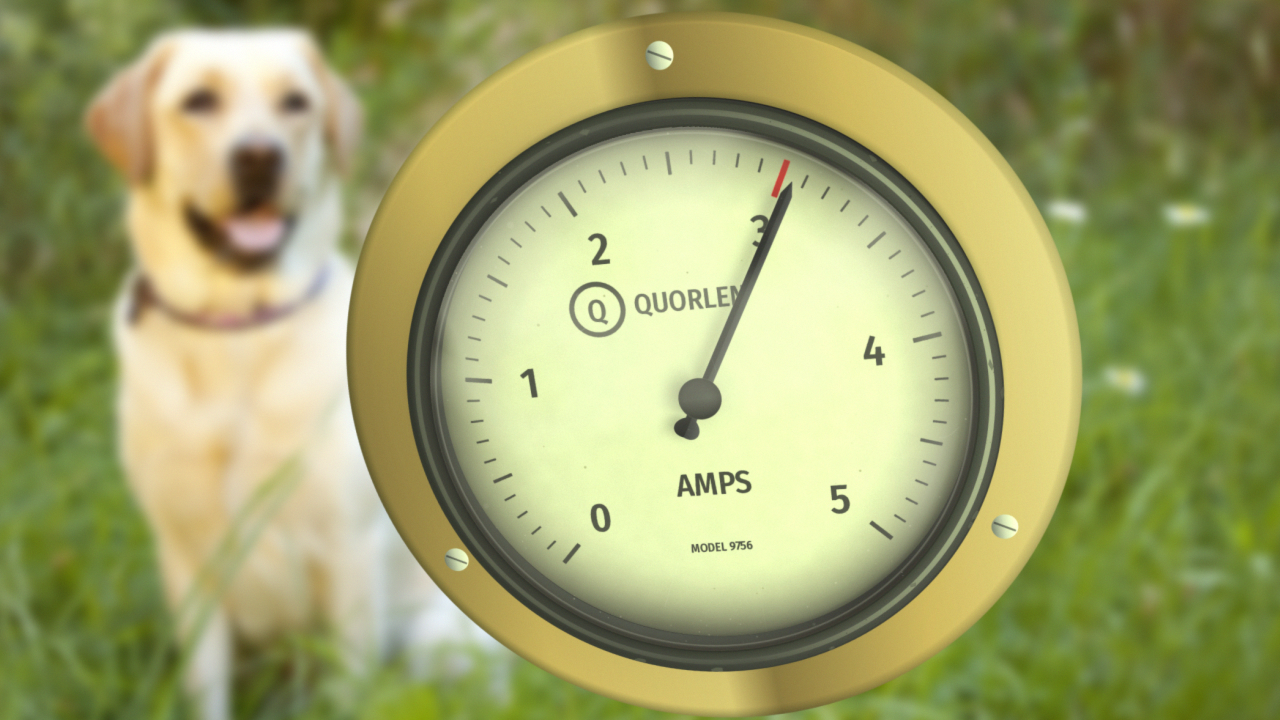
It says 3.05 A
